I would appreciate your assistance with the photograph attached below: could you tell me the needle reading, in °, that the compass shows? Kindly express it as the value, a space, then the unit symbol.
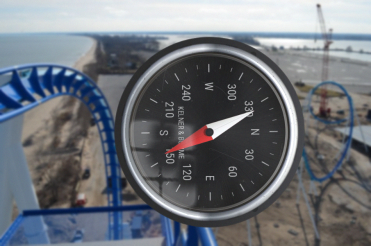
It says 155 °
